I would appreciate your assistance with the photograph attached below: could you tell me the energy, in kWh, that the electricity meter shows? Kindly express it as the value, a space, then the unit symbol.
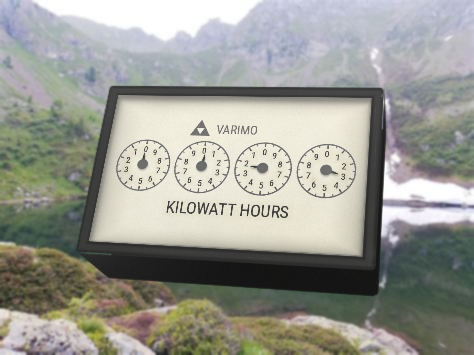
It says 23 kWh
